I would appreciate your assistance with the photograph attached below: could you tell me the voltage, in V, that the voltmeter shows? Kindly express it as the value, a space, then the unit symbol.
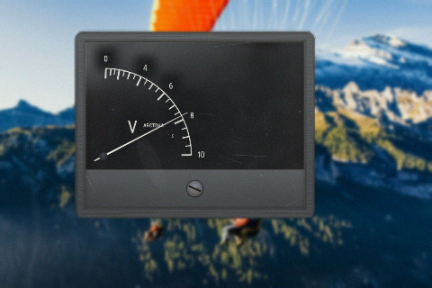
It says 7.75 V
